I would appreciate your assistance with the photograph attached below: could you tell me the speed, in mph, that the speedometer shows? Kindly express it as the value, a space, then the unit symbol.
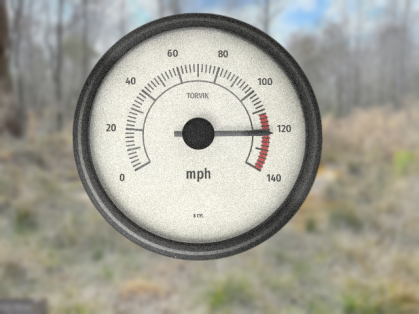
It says 122 mph
